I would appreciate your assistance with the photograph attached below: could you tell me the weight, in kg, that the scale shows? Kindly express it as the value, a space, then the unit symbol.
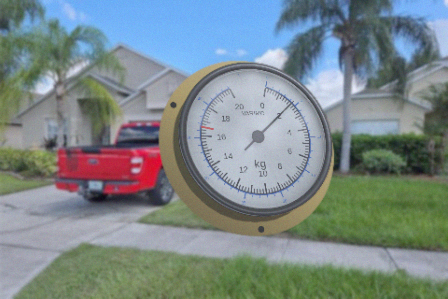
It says 2 kg
